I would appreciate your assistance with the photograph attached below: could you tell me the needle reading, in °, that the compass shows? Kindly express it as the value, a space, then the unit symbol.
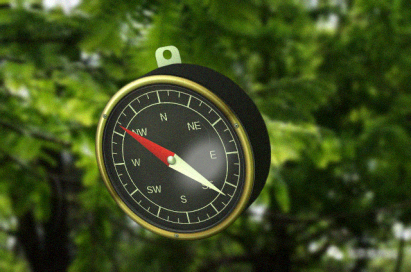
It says 310 °
